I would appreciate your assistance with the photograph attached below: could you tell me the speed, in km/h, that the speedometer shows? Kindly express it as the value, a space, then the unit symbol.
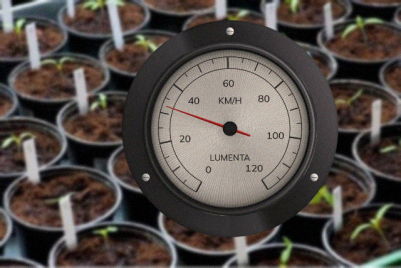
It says 32.5 km/h
